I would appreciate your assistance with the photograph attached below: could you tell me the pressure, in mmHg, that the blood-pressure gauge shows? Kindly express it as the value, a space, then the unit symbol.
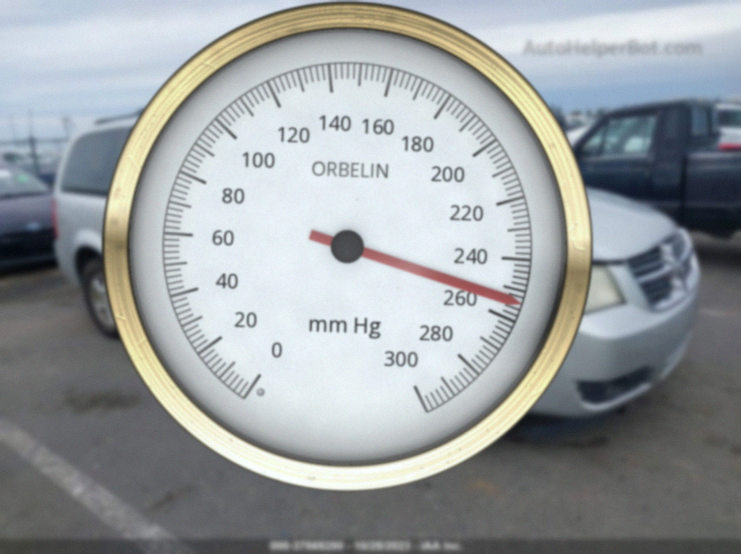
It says 254 mmHg
